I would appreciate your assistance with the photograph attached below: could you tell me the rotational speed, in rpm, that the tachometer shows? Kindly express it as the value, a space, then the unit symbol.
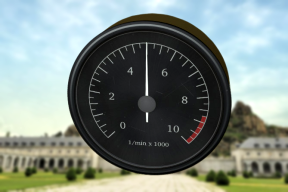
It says 5000 rpm
